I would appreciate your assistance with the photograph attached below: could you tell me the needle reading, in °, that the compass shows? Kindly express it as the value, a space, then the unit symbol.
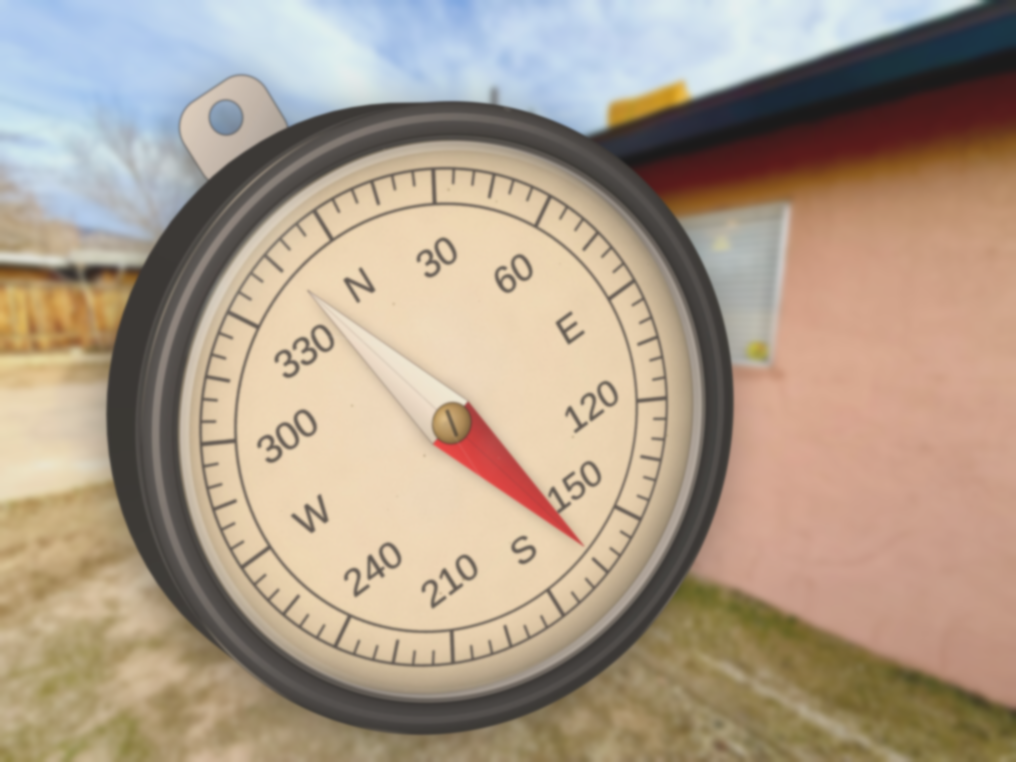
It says 165 °
